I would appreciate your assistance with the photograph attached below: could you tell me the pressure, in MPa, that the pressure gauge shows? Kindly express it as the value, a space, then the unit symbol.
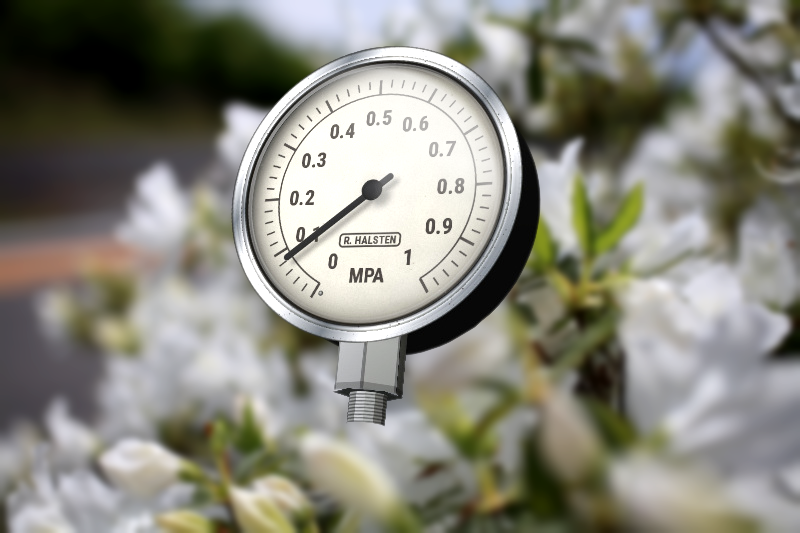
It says 0.08 MPa
